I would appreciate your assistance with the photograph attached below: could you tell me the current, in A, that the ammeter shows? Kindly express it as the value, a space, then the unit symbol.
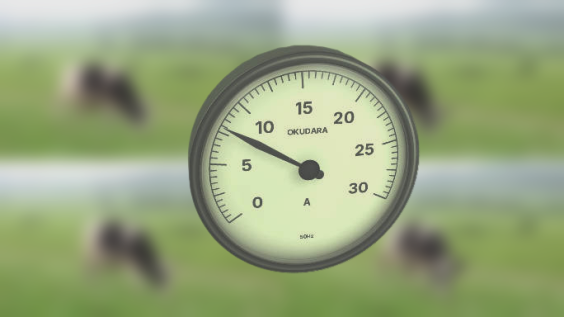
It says 8 A
